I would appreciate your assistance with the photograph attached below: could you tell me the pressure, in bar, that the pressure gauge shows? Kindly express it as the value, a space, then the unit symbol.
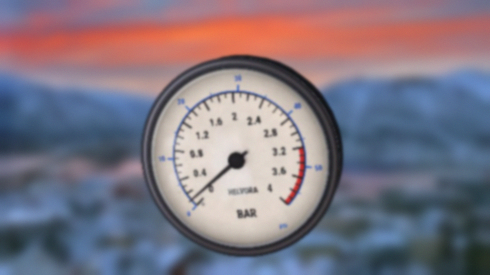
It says 0.1 bar
